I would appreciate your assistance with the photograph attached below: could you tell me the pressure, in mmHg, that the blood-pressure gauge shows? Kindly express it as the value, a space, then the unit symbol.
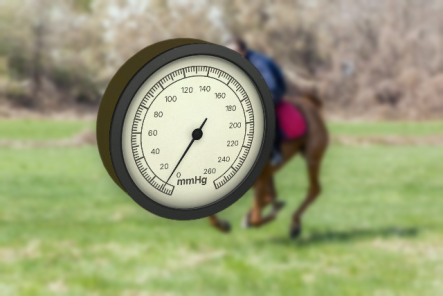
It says 10 mmHg
